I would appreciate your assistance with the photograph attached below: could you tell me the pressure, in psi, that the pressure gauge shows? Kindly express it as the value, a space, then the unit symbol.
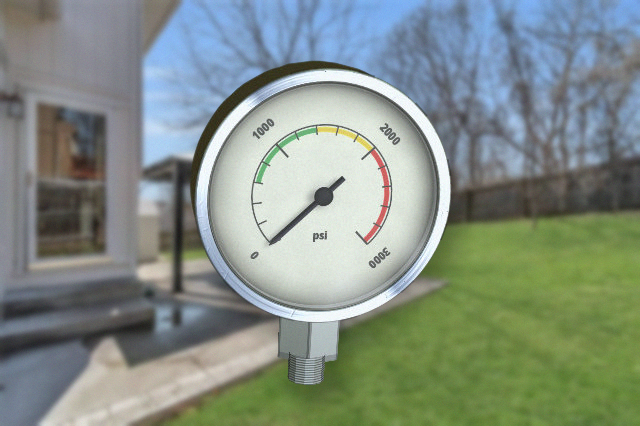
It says 0 psi
